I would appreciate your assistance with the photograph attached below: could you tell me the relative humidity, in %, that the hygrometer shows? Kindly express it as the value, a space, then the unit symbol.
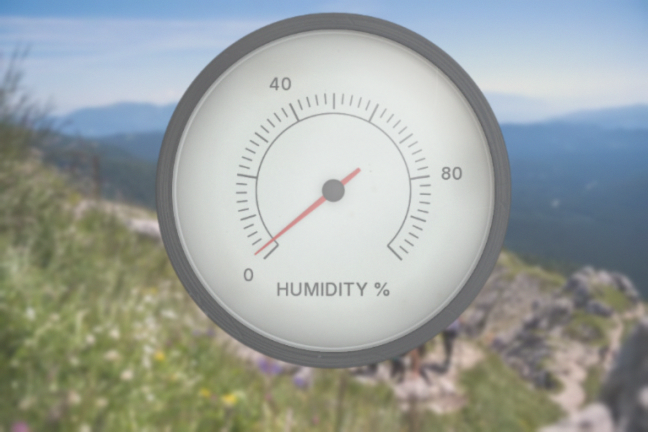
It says 2 %
